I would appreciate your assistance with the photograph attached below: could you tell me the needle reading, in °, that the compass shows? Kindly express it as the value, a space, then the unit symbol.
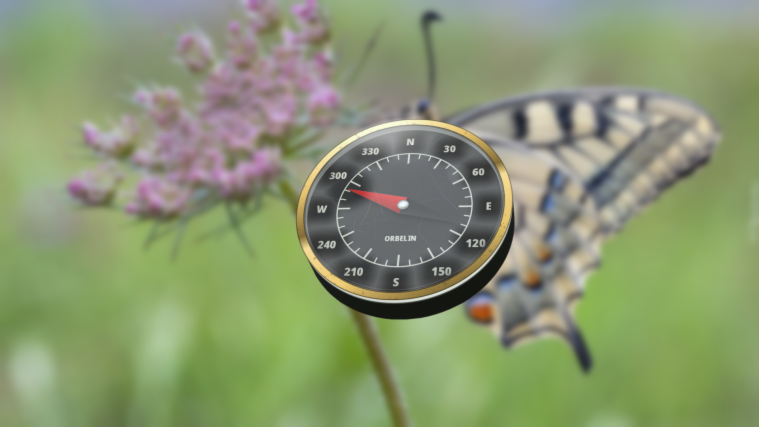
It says 290 °
